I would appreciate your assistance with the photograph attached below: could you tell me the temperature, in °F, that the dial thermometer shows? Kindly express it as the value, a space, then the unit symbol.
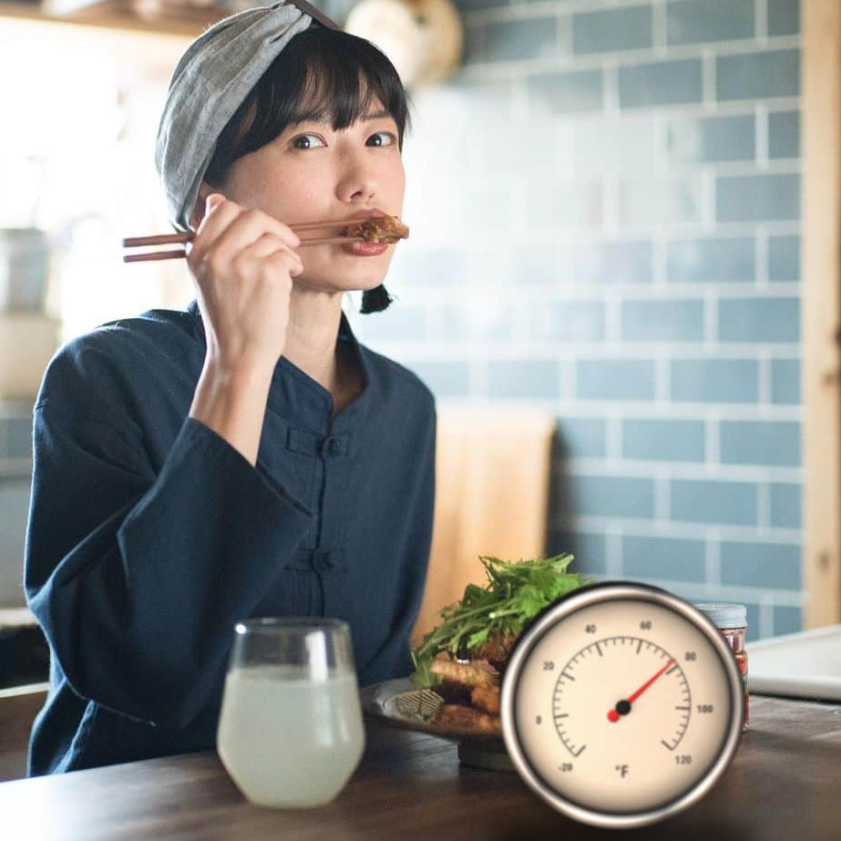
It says 76 °F
